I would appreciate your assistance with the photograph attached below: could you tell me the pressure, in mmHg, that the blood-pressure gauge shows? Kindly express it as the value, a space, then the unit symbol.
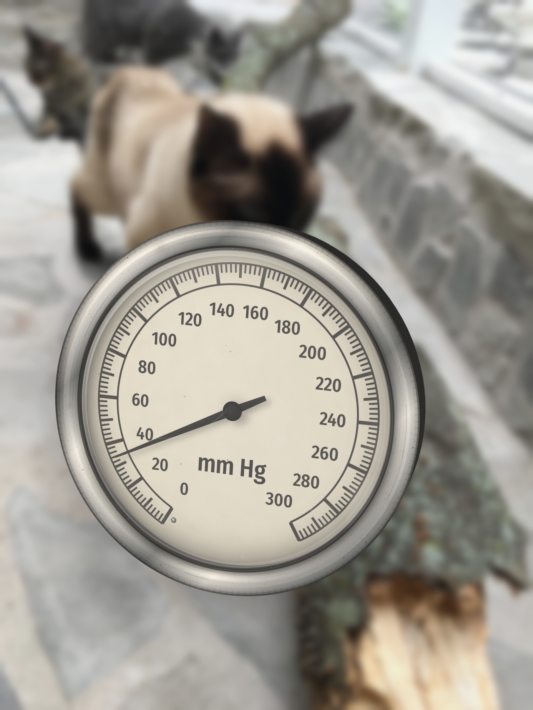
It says 34 mmHg
